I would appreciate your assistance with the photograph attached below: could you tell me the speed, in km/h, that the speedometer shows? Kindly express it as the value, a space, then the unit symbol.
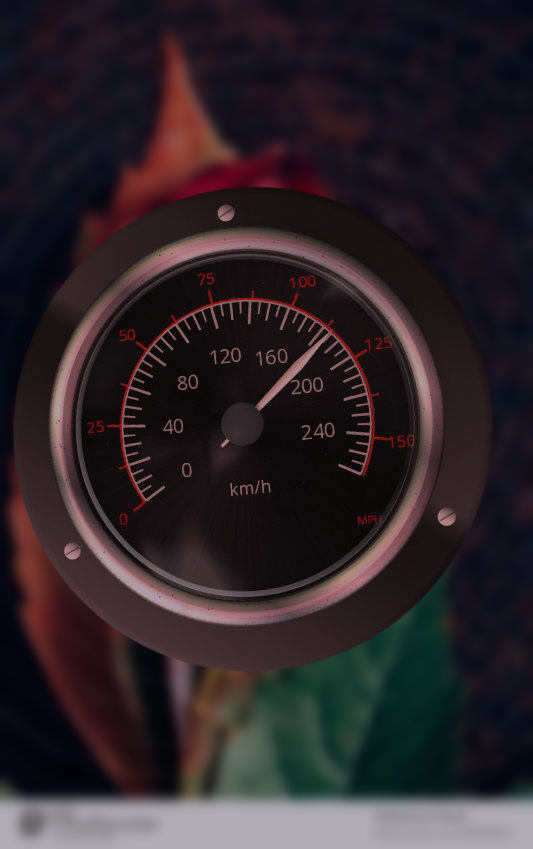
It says 185 km/h
